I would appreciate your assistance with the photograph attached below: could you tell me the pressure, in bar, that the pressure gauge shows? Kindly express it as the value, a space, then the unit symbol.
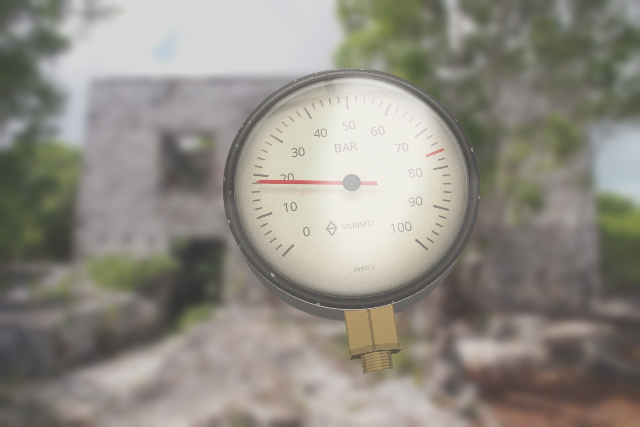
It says 18 bar
